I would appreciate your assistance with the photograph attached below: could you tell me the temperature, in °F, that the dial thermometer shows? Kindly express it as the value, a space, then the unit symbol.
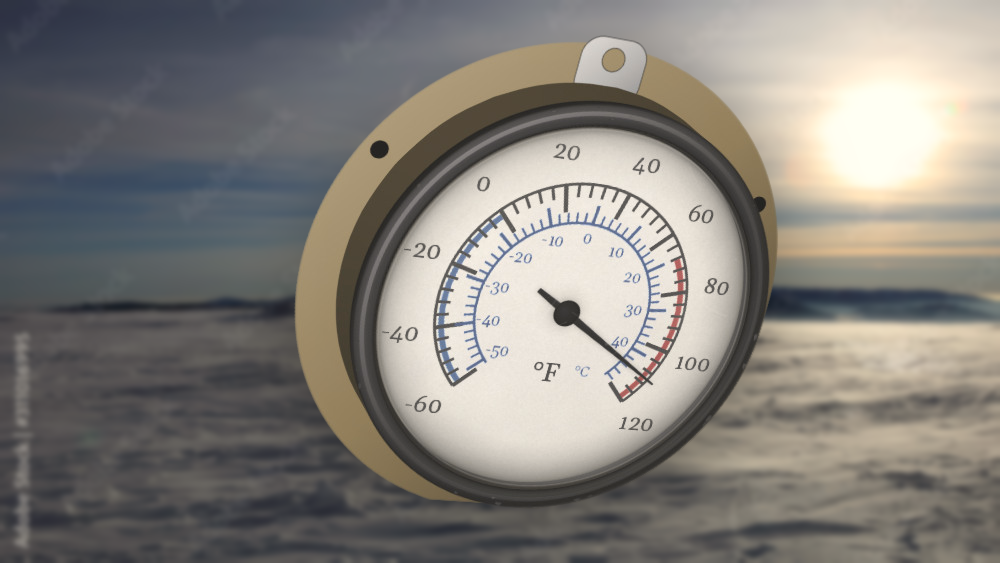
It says 110 °F
